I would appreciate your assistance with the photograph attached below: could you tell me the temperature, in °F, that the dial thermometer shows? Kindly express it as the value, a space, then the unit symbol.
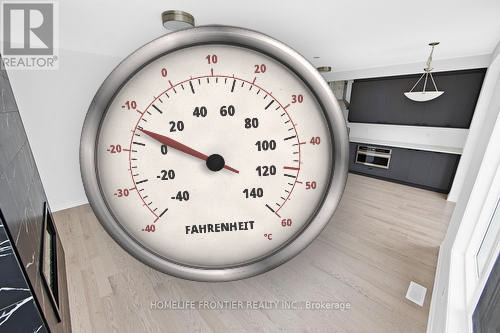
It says 8 °F
